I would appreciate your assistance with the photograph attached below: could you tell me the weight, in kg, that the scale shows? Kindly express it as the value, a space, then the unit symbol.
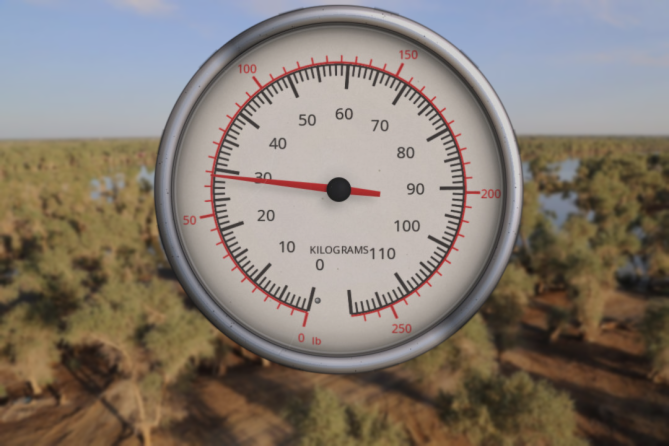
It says 29 kg
